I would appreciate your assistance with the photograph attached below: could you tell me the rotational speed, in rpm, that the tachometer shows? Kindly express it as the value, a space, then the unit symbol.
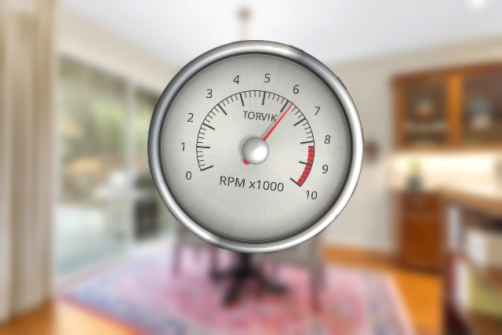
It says 6200 rpm
